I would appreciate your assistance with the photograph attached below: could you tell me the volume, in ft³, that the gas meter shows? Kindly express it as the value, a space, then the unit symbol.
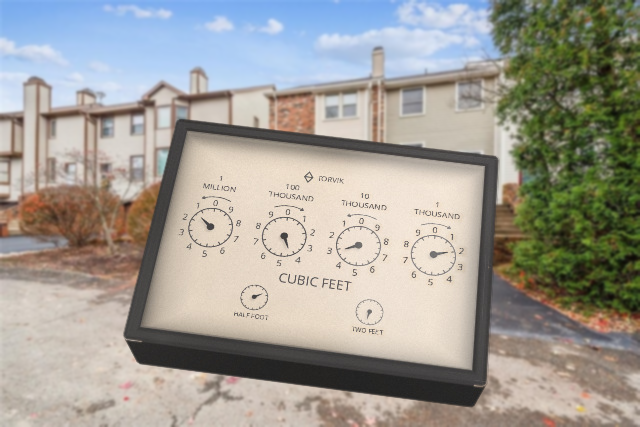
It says 143200 ft³
